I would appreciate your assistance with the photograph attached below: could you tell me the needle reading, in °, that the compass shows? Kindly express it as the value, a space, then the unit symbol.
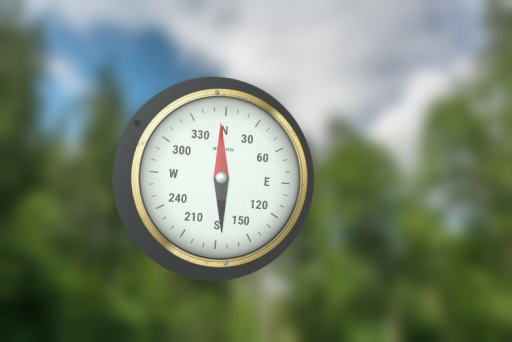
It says 355 °
